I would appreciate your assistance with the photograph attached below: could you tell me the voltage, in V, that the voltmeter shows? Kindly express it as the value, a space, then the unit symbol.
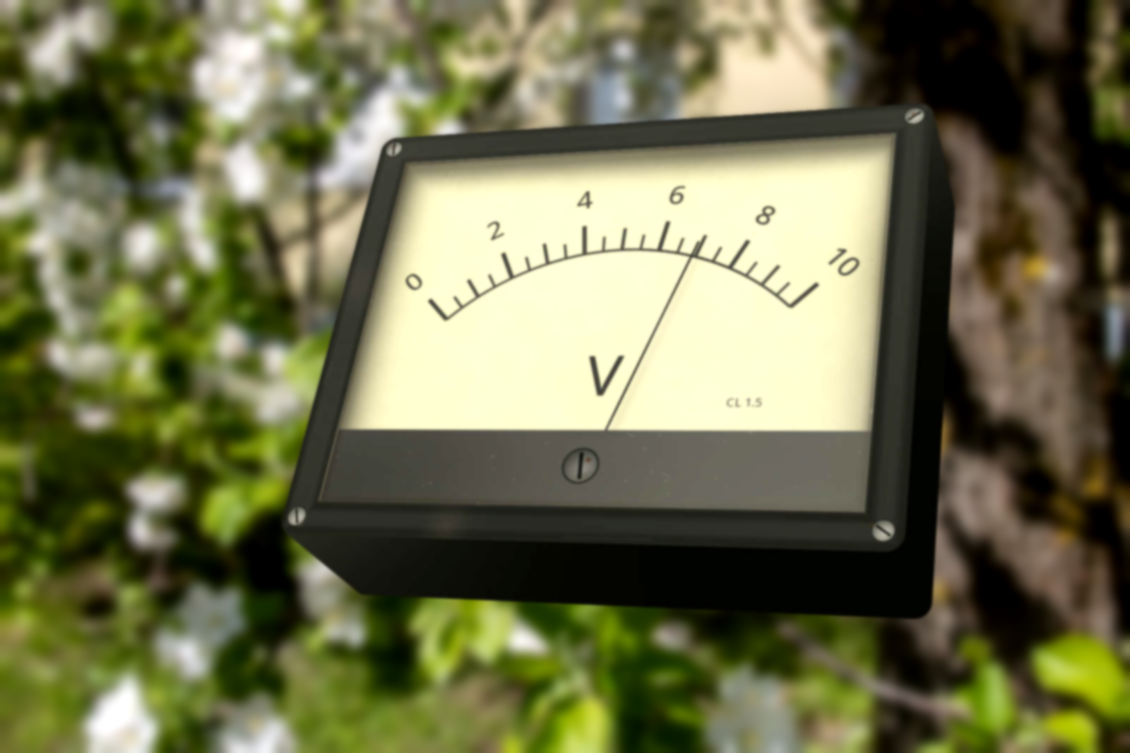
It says 7 V
